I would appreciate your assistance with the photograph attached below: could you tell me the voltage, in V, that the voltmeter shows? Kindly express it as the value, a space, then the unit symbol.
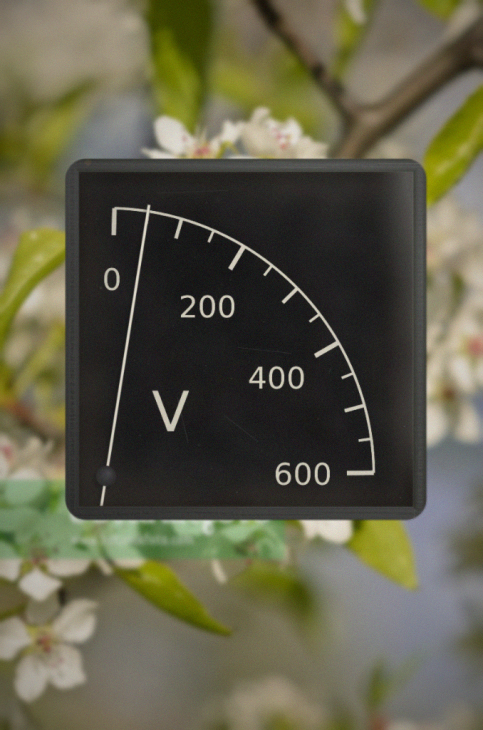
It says 50 V
